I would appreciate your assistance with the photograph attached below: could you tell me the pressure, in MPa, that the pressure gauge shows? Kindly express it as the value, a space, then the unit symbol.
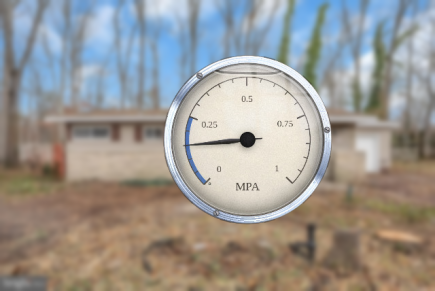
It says 0.15 MPa
